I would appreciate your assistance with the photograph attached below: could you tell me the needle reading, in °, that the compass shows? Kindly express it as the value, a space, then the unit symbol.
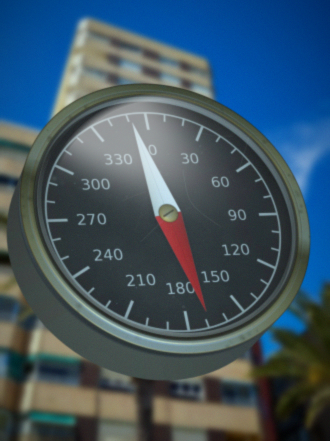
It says 170 °
